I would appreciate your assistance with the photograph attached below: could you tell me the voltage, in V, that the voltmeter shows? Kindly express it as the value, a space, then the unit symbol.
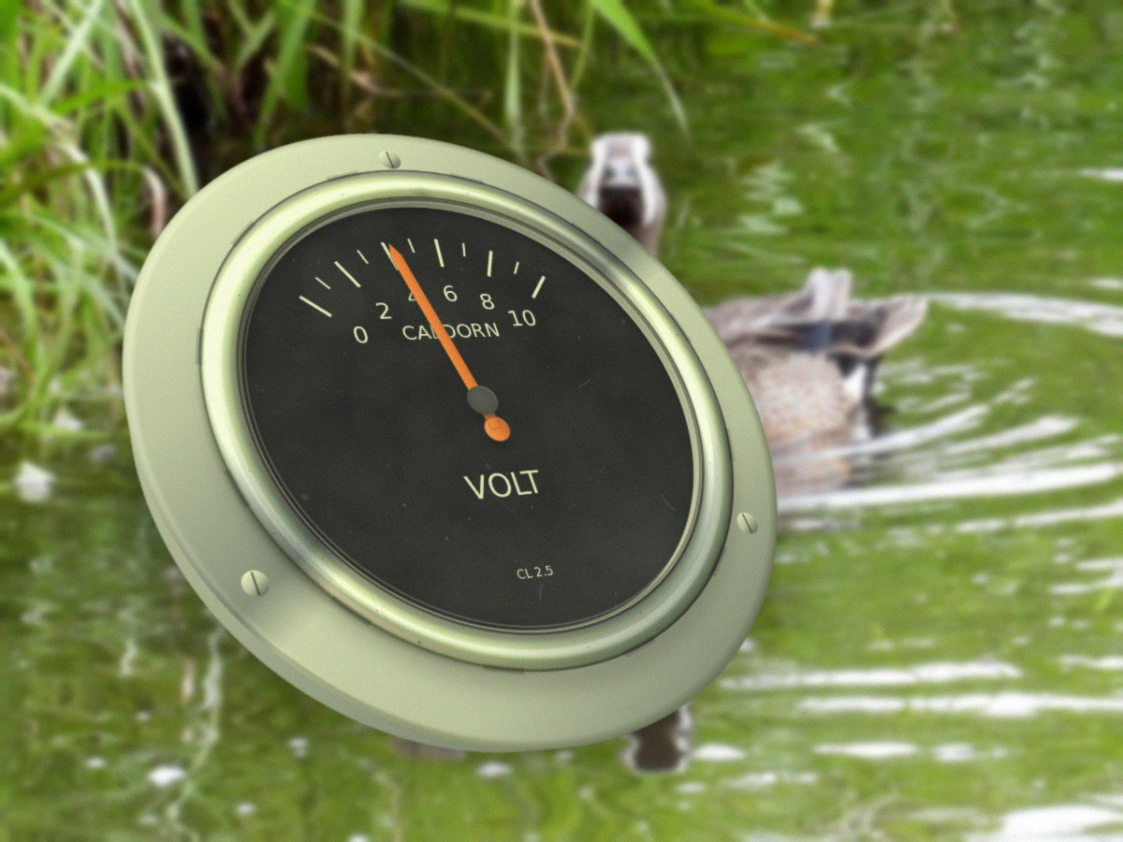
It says 4 V
